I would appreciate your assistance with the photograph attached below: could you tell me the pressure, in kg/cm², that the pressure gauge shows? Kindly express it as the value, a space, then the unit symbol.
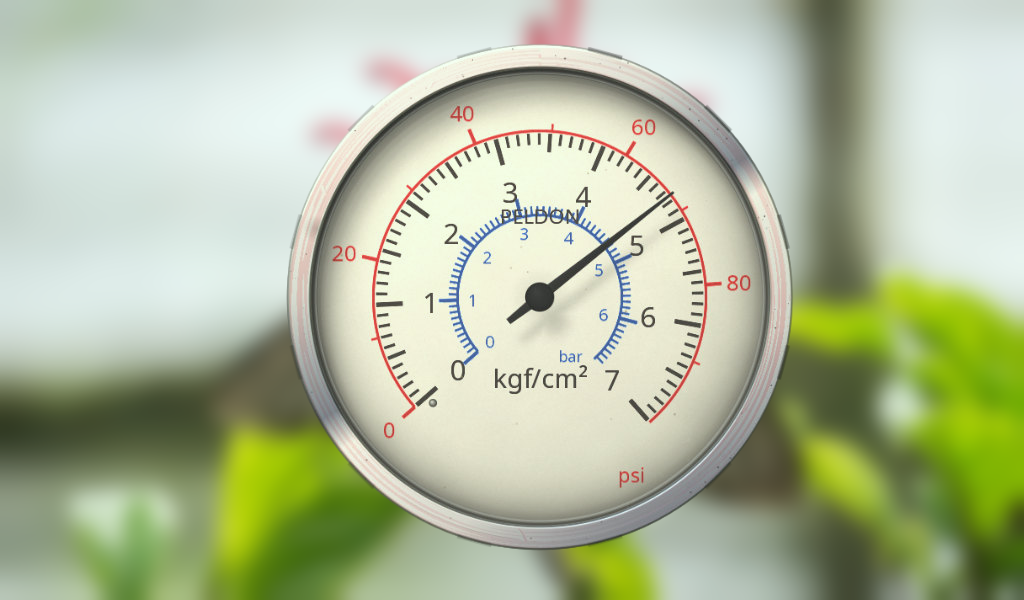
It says 4.75 kg/cm²
